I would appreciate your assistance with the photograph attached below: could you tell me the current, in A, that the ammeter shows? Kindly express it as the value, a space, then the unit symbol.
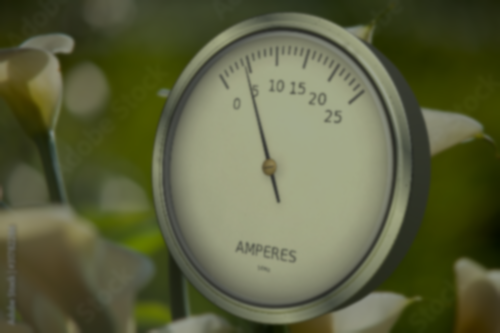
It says 5 A
